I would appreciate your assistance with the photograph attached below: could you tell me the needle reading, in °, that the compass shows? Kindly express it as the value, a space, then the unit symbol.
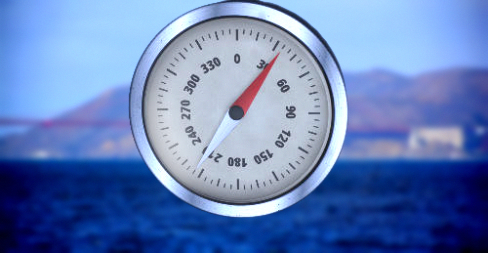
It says 35 °
